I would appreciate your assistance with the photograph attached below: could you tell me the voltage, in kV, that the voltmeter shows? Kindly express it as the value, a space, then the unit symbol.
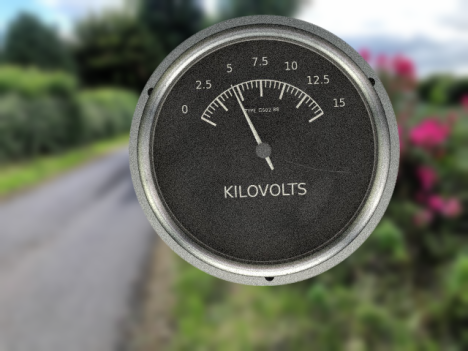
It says 4.5 kV
